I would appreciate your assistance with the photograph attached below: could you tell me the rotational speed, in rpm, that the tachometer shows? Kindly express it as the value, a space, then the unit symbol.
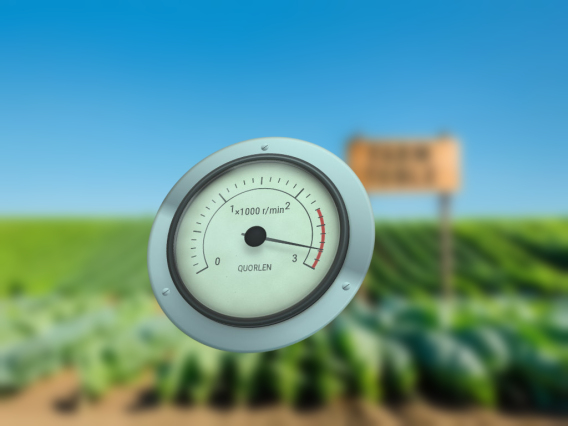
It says 2800 rpm
